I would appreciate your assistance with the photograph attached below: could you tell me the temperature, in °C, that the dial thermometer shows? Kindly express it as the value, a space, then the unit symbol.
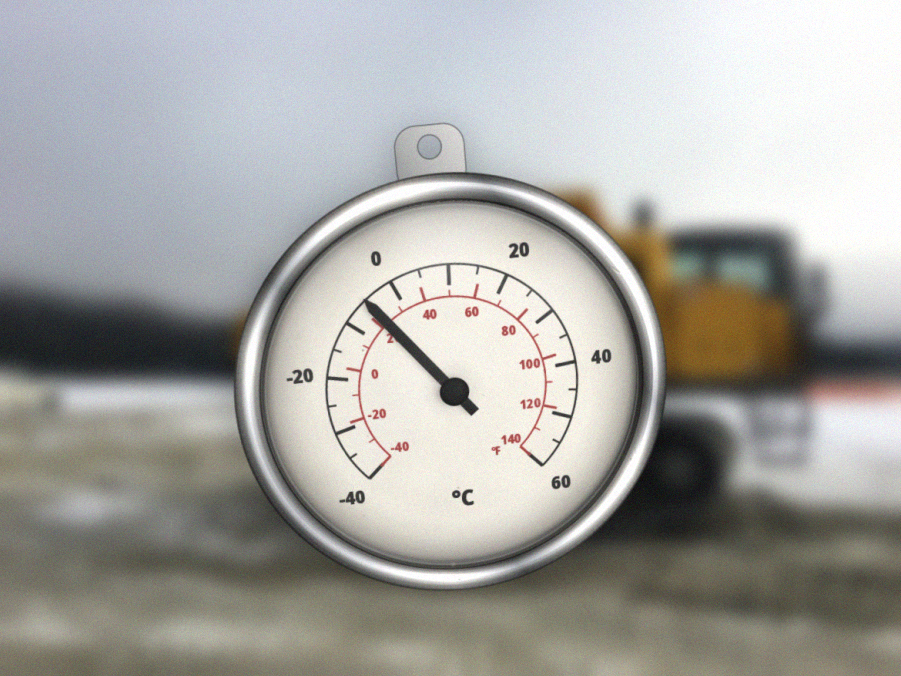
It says -5 °C
